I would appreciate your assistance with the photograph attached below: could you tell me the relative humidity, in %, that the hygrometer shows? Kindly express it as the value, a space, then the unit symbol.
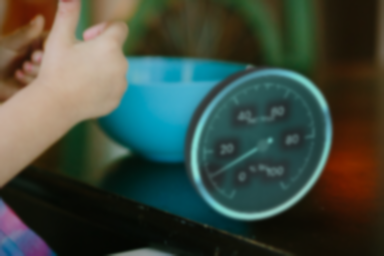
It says 12 %
